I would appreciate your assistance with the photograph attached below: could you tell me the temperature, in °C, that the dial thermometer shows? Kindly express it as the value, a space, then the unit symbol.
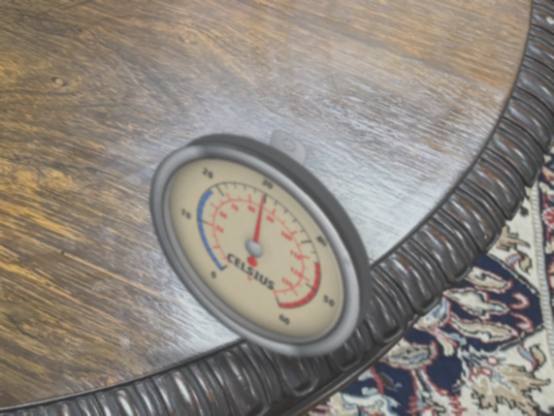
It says 30 °C
